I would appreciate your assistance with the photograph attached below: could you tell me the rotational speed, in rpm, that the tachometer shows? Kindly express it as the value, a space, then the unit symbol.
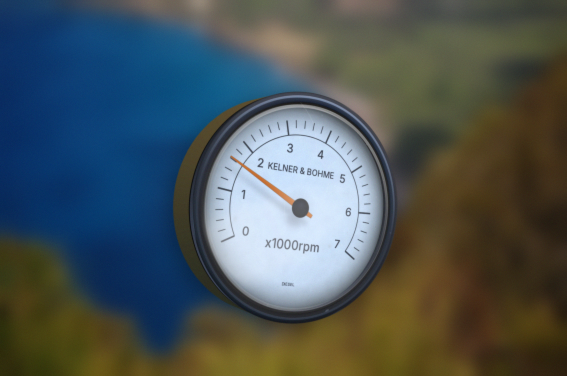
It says 1600 rpm
